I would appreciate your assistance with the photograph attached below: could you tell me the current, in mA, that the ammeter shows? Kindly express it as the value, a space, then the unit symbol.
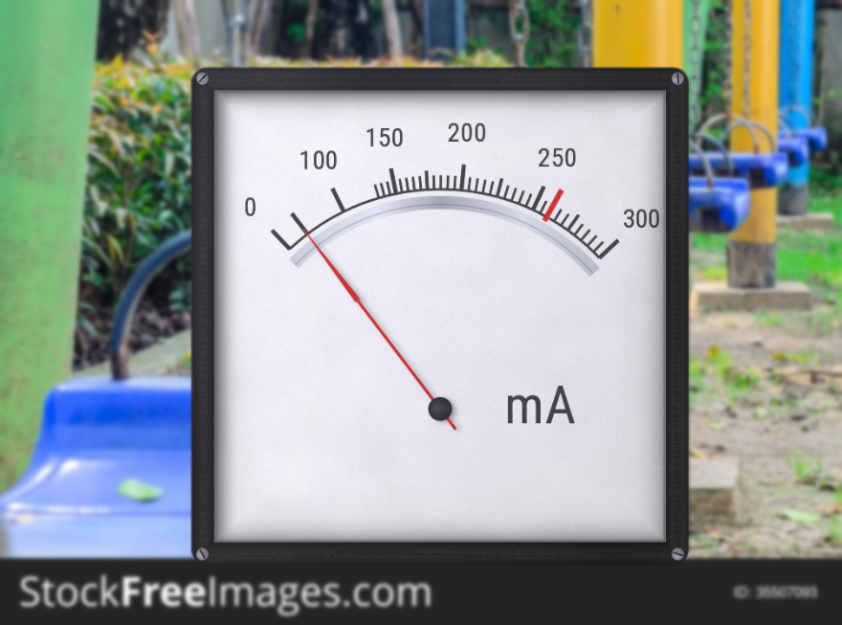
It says 50 mA
